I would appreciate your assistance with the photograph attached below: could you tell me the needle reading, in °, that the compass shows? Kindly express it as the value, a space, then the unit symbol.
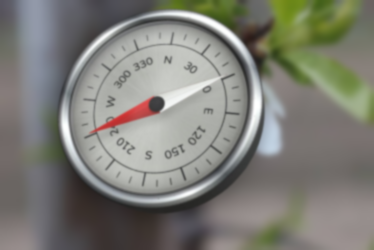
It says 240 °
